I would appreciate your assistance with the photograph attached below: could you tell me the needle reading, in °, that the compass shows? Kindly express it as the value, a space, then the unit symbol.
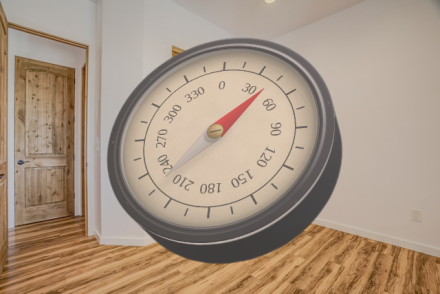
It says 45 °
